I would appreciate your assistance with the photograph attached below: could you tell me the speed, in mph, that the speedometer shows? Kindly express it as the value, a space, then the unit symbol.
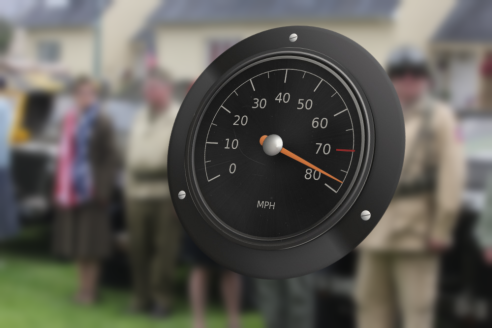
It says 77.5 mph
